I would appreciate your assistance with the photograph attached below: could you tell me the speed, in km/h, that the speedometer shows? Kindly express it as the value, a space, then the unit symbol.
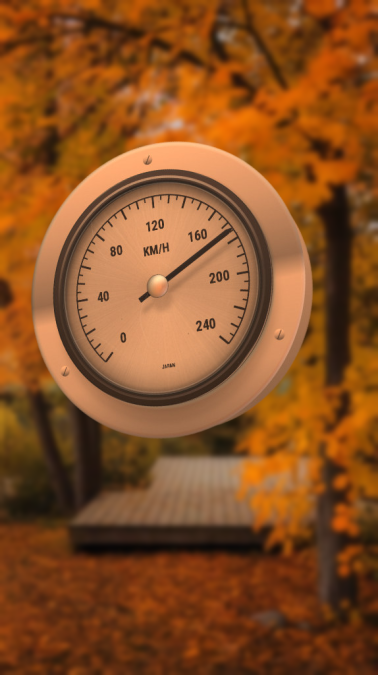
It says 175 km/h
